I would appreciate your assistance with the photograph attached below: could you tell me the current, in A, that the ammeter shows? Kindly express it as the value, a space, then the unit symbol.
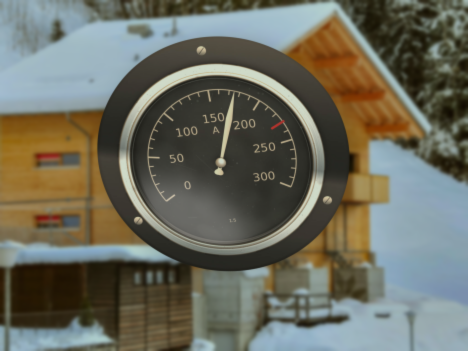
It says 175 A
